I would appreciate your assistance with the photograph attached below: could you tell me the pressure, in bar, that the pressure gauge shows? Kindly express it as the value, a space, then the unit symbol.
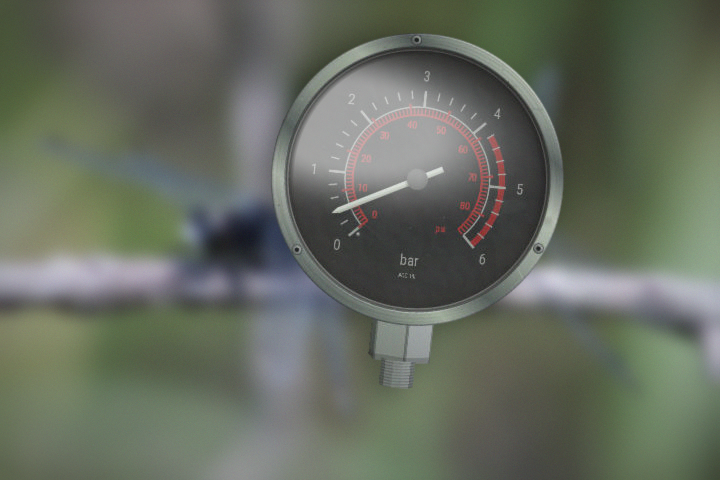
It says 0.4 bar
